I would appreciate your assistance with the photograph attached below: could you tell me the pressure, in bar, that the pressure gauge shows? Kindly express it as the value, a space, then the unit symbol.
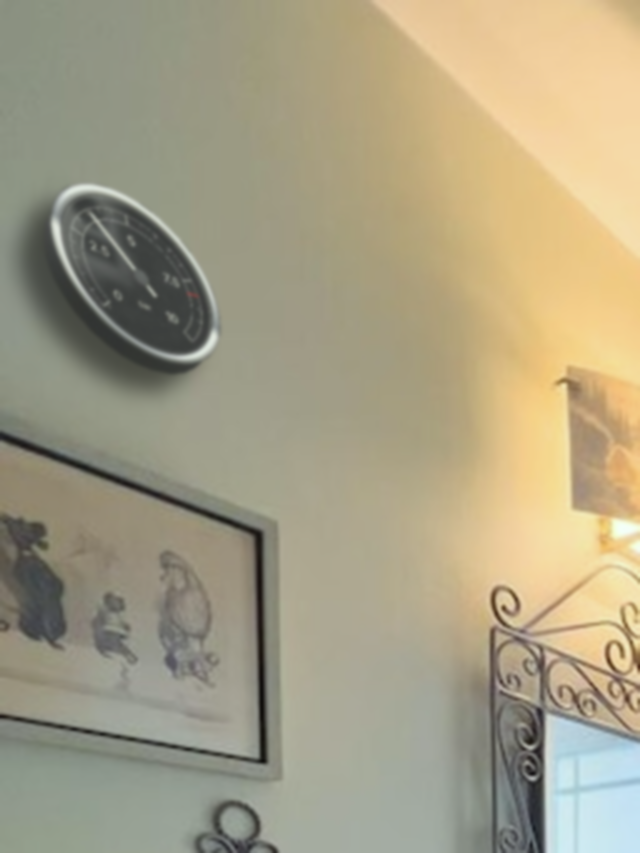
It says 3.5 bar
